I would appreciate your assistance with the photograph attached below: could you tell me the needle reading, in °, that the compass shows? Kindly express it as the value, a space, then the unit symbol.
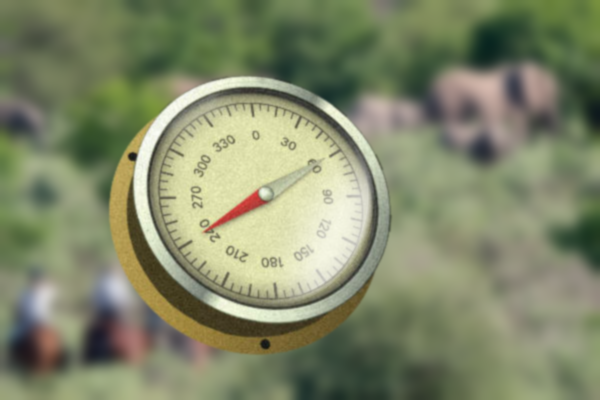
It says 240 °
